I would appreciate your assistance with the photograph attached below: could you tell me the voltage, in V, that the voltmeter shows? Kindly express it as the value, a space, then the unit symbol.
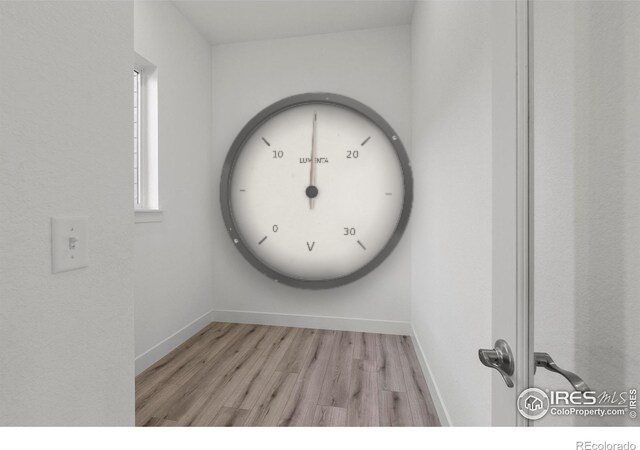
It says 15 V
